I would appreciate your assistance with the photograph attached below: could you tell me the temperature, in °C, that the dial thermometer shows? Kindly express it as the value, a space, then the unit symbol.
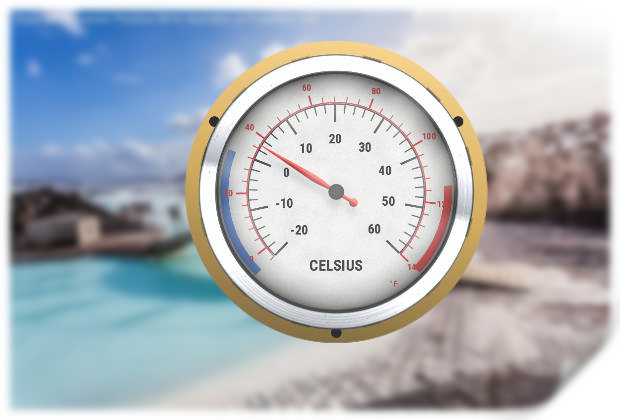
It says 3 °C
